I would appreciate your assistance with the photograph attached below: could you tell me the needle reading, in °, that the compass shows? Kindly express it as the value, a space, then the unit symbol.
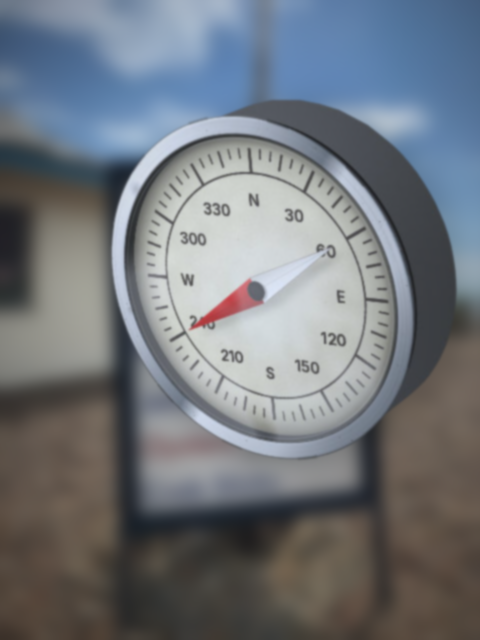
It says 240 °
